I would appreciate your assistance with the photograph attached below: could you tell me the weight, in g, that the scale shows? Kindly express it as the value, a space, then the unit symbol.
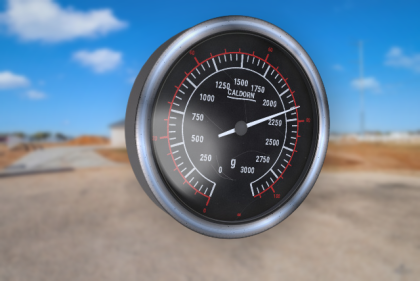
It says 2150 g
